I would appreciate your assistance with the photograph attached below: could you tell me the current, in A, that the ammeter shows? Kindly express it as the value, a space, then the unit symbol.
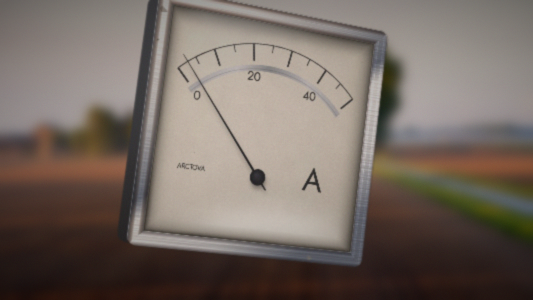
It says 2.5 A
